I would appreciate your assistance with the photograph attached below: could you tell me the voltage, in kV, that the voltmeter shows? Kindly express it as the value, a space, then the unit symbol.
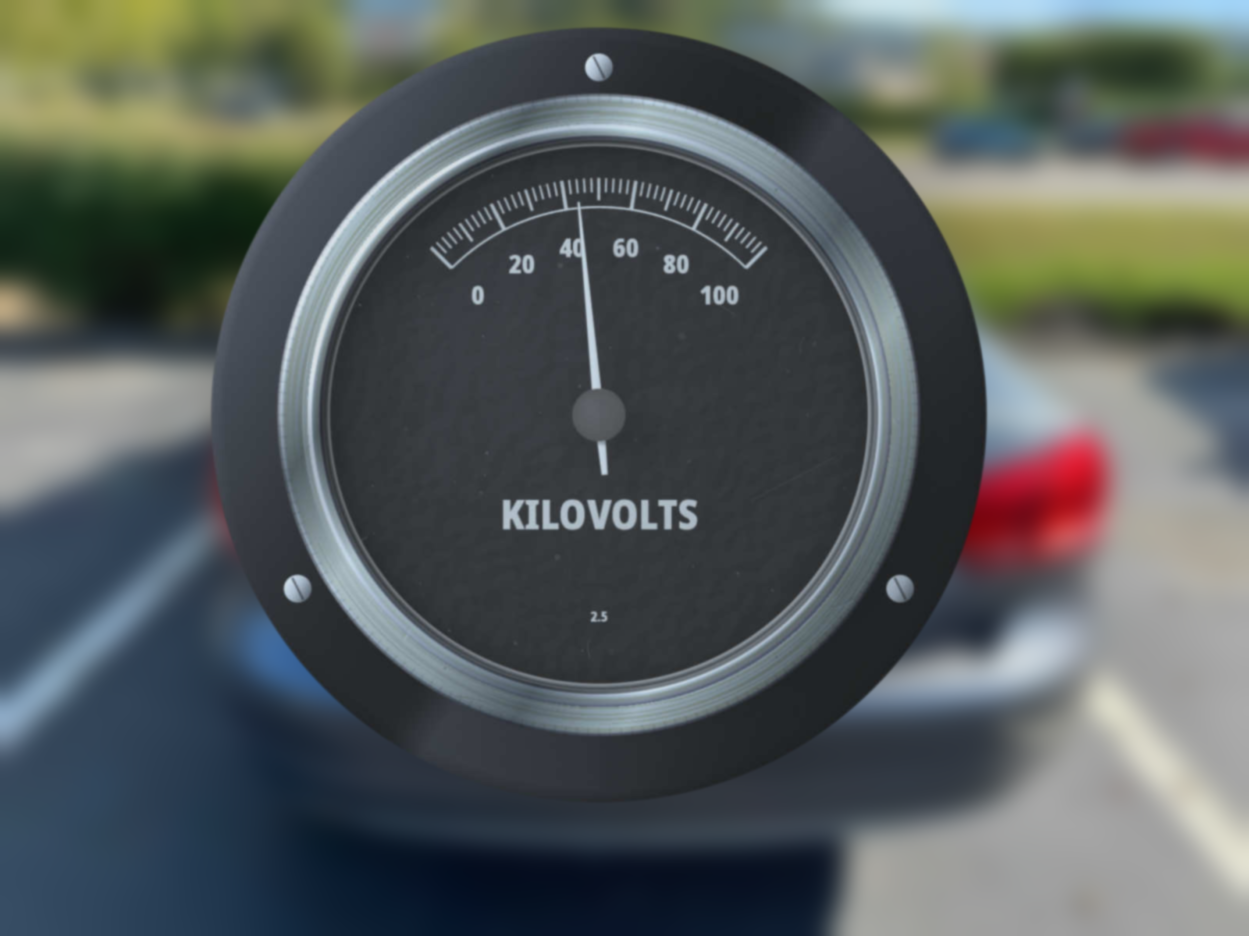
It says 44 kV
